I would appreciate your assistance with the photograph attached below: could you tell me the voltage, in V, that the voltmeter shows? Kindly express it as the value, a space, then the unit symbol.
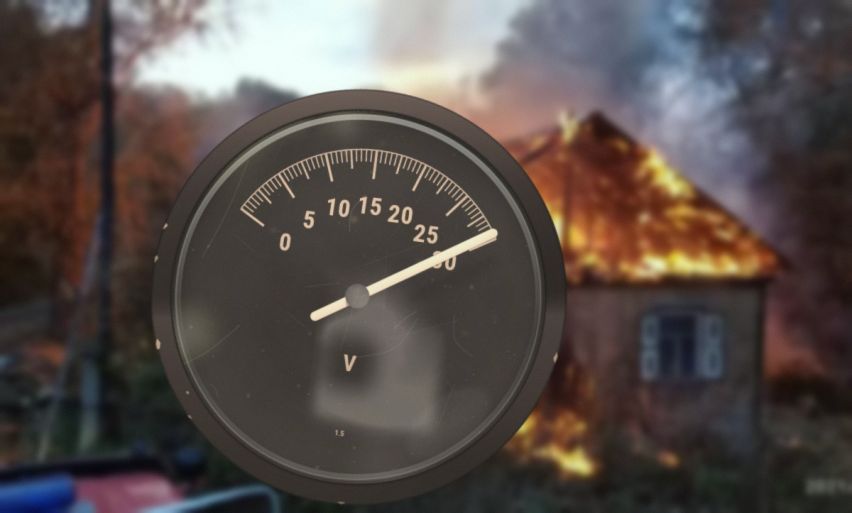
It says 29.5 V
